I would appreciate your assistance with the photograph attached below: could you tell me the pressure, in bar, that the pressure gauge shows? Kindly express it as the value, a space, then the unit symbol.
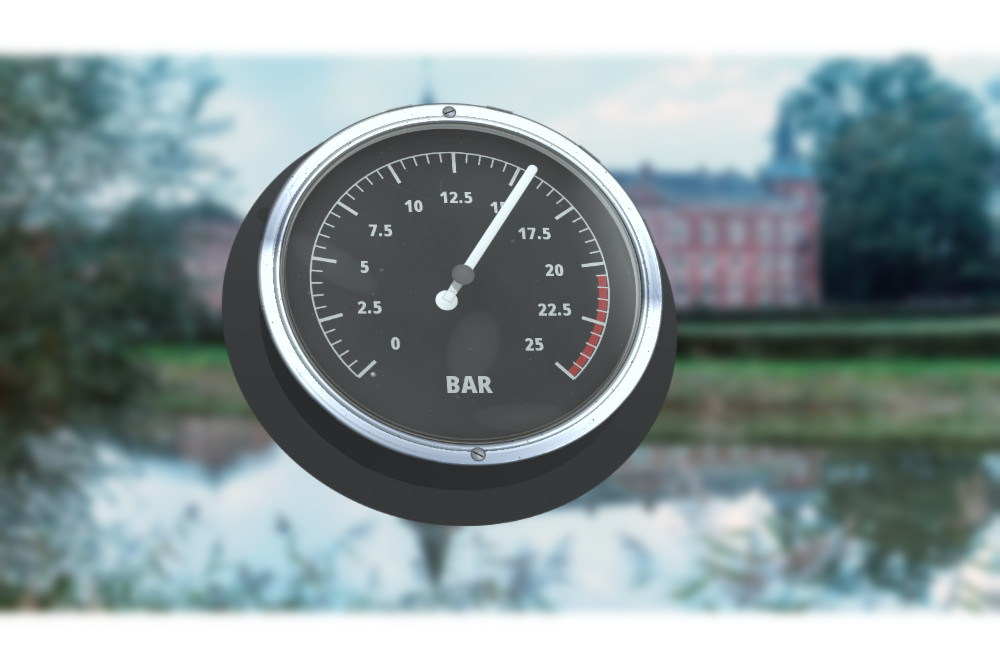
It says 15.5 bar
